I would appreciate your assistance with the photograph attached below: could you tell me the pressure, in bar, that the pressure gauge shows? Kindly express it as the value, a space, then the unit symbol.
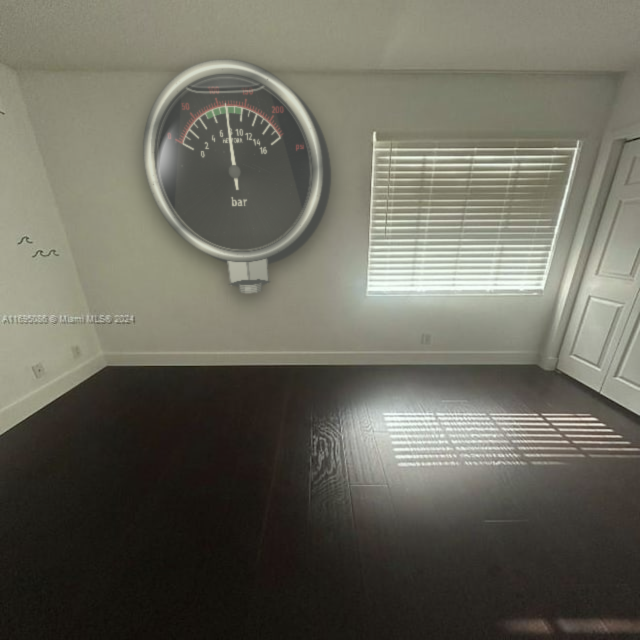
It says 8 bar
